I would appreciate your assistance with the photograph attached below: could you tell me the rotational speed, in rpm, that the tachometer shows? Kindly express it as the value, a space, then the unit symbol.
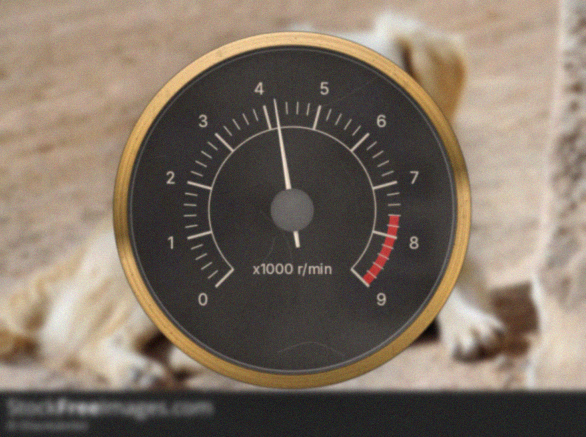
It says 4200 rpm
